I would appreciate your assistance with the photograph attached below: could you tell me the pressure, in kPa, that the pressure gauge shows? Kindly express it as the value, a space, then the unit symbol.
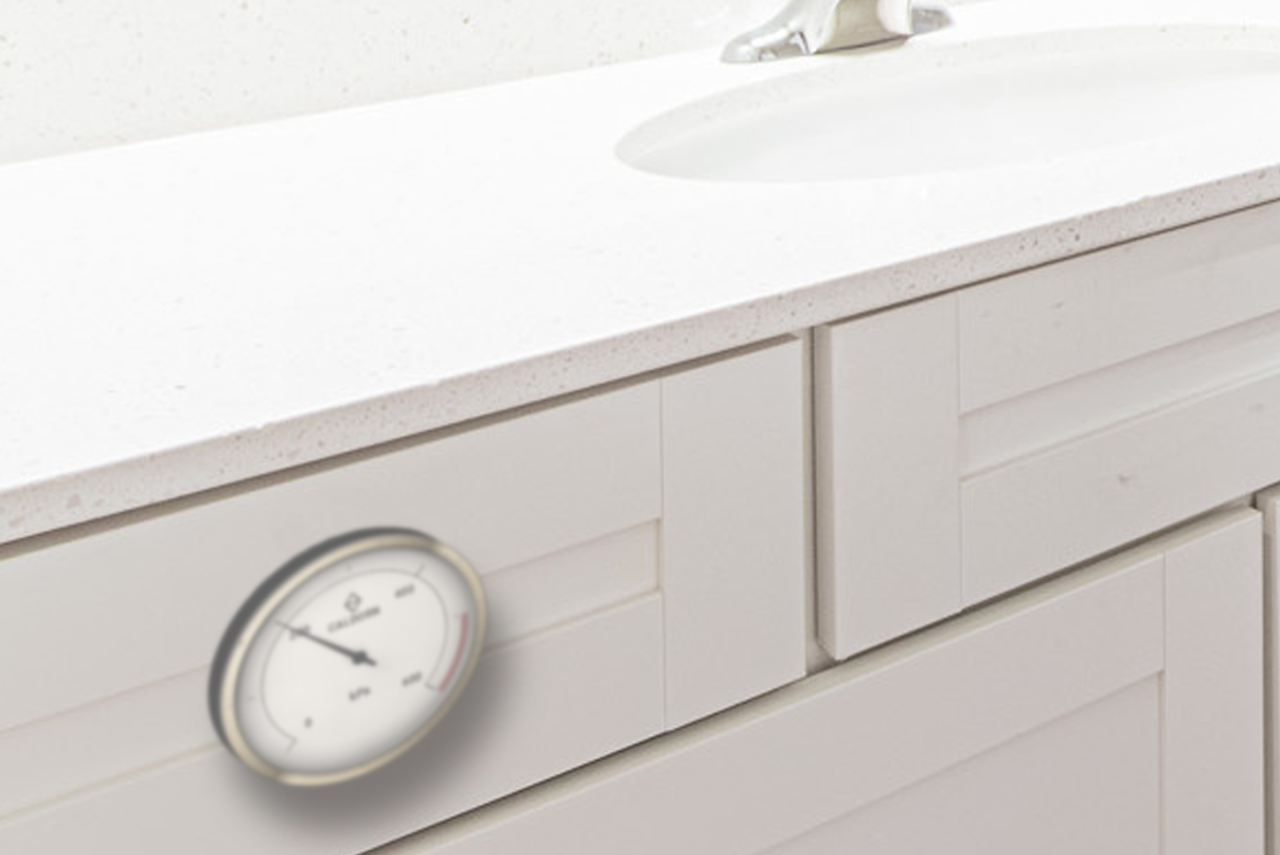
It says 200 kPa
